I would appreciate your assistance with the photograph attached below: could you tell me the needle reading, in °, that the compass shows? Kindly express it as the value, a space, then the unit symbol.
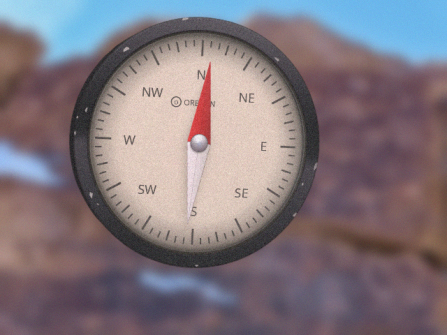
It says 5 °
